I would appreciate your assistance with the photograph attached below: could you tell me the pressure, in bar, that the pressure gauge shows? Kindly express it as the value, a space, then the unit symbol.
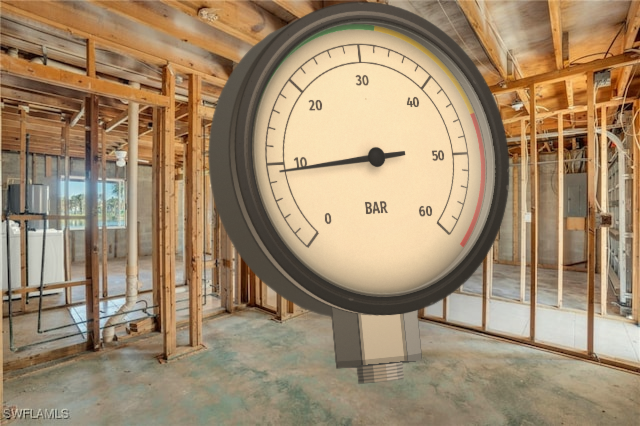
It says 9 bar
